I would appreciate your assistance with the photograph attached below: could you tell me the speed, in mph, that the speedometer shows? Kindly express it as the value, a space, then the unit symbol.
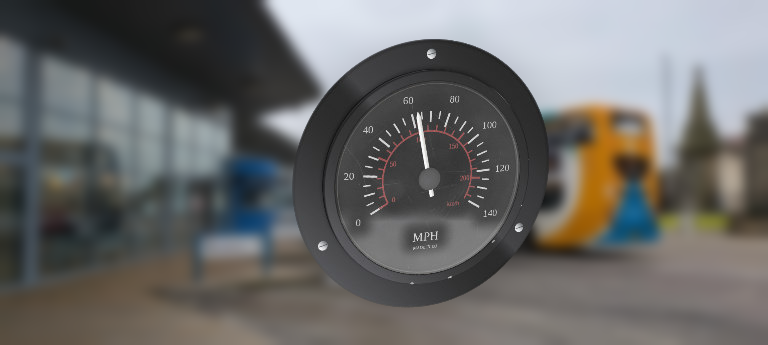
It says 62.5 mph
